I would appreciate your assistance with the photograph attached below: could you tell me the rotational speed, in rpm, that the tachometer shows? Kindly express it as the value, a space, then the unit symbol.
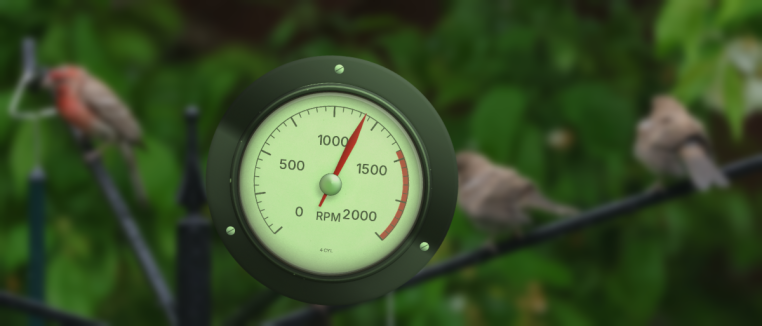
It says 1175 rpm
